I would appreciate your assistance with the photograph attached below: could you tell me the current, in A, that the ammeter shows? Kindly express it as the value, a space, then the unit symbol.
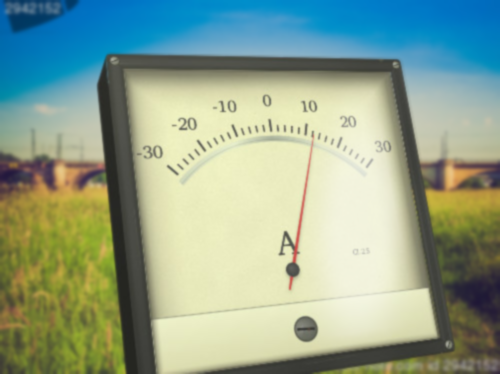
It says 12 A
